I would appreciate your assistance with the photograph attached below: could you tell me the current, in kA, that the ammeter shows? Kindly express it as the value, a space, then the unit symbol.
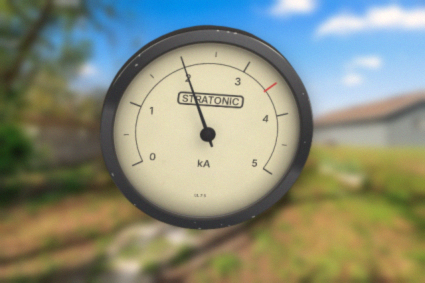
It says 2 kA
